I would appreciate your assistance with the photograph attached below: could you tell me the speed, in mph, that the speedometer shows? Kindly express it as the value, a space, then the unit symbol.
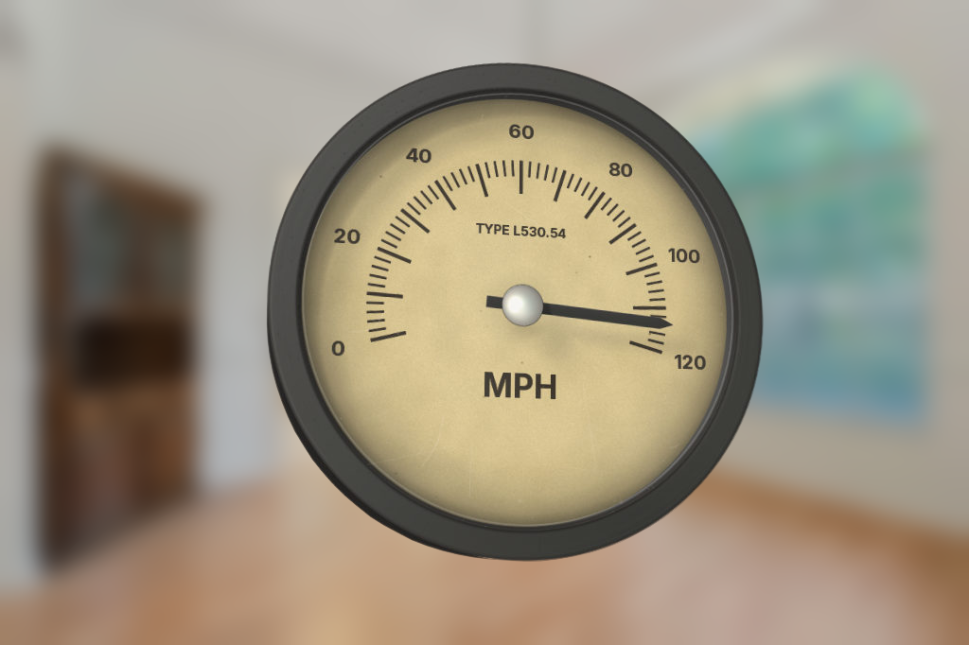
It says 114 mph
